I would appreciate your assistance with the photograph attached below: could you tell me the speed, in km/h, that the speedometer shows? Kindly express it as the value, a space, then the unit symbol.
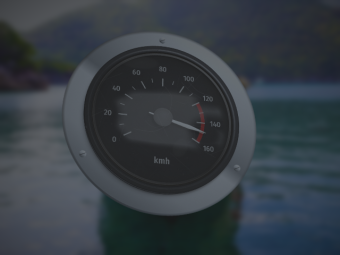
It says 150 km/h
